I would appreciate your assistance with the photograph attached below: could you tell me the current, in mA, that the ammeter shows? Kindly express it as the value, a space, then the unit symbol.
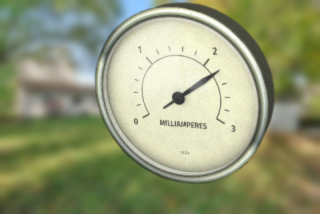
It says 2.2 mA
